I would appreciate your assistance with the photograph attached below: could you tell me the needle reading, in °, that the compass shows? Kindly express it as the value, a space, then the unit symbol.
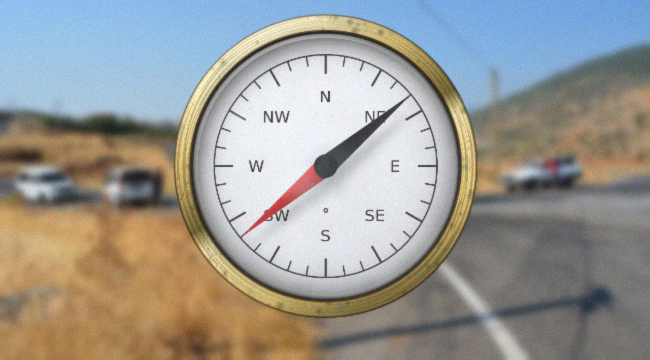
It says 230 °
